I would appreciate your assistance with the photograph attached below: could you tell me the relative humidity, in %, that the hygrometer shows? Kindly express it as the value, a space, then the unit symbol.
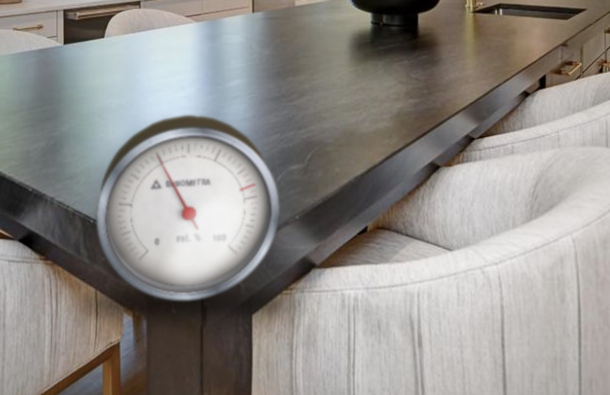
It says 40 %
